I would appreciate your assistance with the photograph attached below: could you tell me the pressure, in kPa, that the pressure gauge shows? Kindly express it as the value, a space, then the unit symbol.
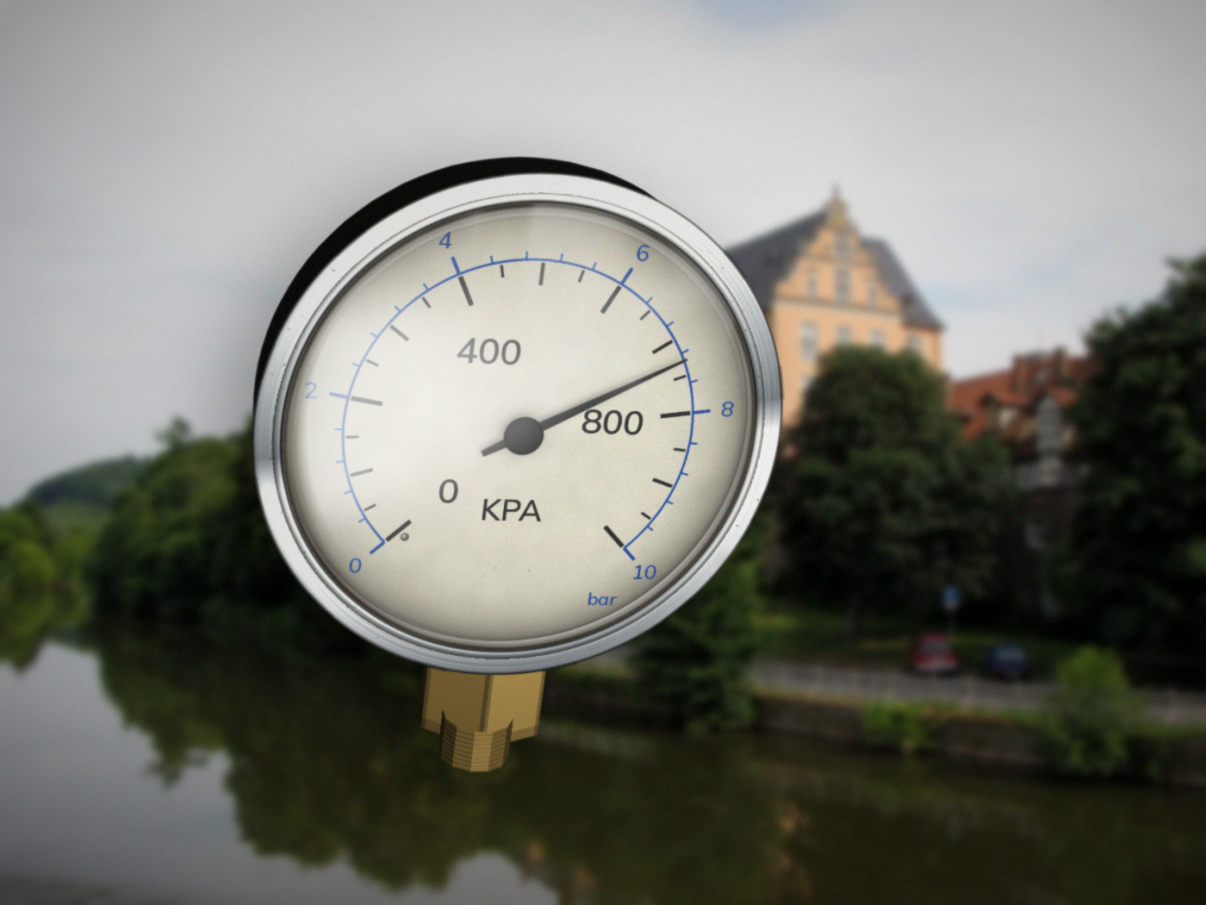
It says 725 kPa
